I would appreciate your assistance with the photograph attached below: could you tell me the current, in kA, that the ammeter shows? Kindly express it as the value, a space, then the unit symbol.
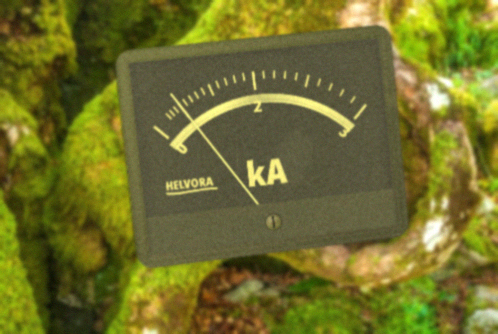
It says 1 kA
